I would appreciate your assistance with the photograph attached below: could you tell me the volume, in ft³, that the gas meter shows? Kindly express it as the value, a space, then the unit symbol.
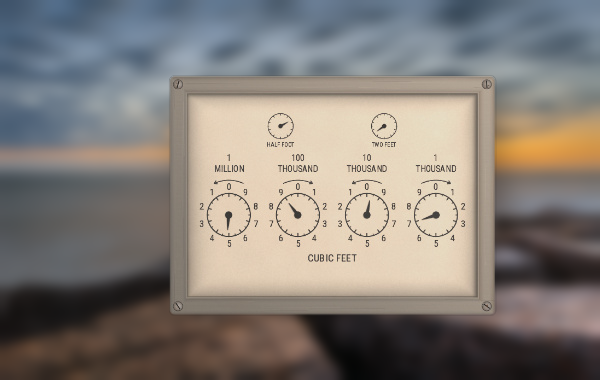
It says 489700 ft³
